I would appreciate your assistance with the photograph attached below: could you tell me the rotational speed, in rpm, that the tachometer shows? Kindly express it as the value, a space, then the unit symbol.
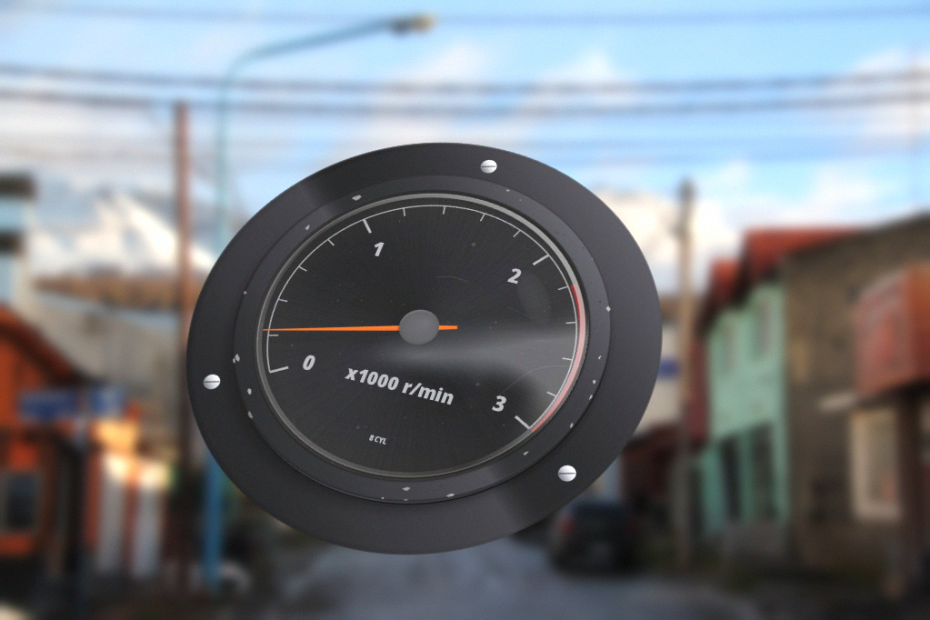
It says 200 rpm
